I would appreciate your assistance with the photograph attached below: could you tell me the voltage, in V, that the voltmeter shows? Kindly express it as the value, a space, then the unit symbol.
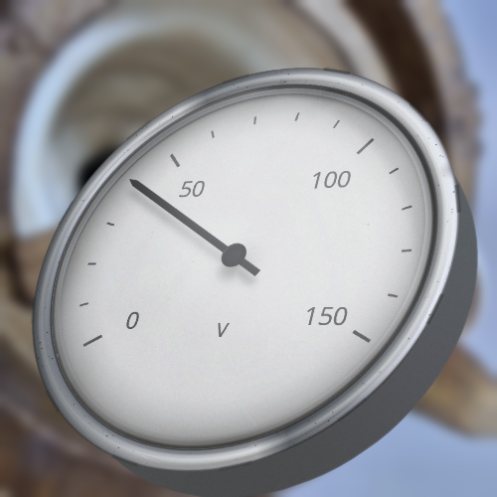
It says 40 V
